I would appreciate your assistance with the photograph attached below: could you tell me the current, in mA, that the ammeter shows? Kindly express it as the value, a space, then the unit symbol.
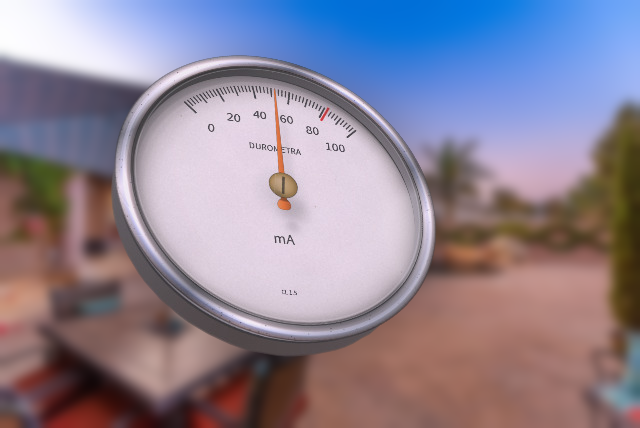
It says 50 mA
